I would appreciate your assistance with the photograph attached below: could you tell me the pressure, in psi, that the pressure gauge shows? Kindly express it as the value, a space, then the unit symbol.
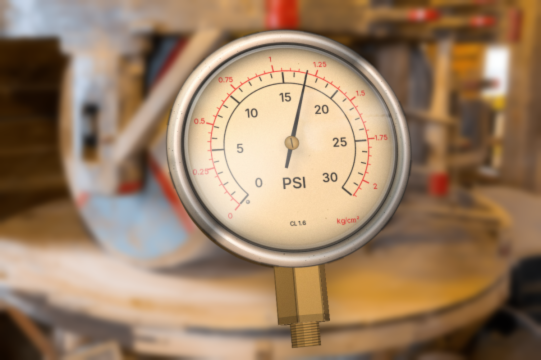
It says 17 psi
